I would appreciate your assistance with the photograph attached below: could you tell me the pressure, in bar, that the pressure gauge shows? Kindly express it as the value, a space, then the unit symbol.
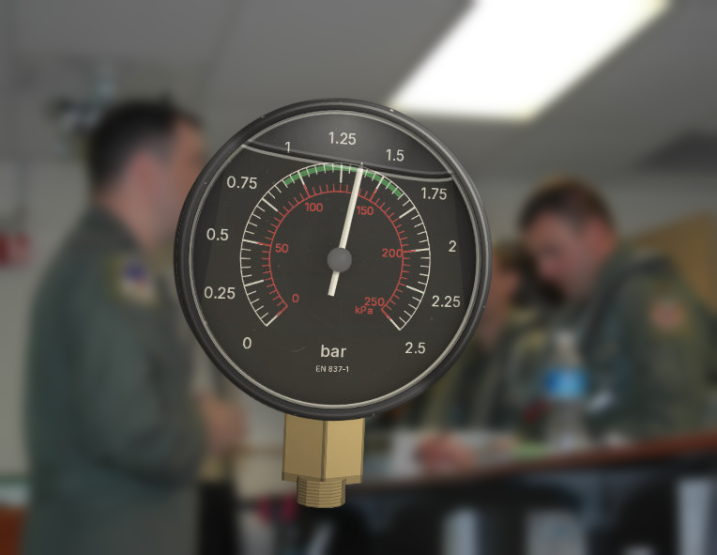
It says 1.35 bar
